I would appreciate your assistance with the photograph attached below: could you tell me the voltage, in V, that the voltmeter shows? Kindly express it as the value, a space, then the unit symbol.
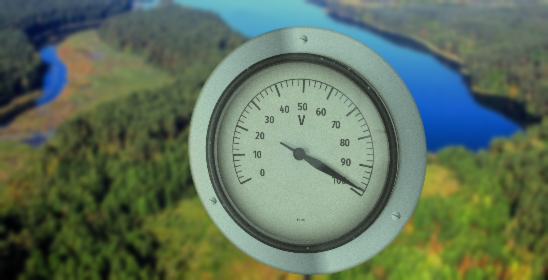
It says 98 V
